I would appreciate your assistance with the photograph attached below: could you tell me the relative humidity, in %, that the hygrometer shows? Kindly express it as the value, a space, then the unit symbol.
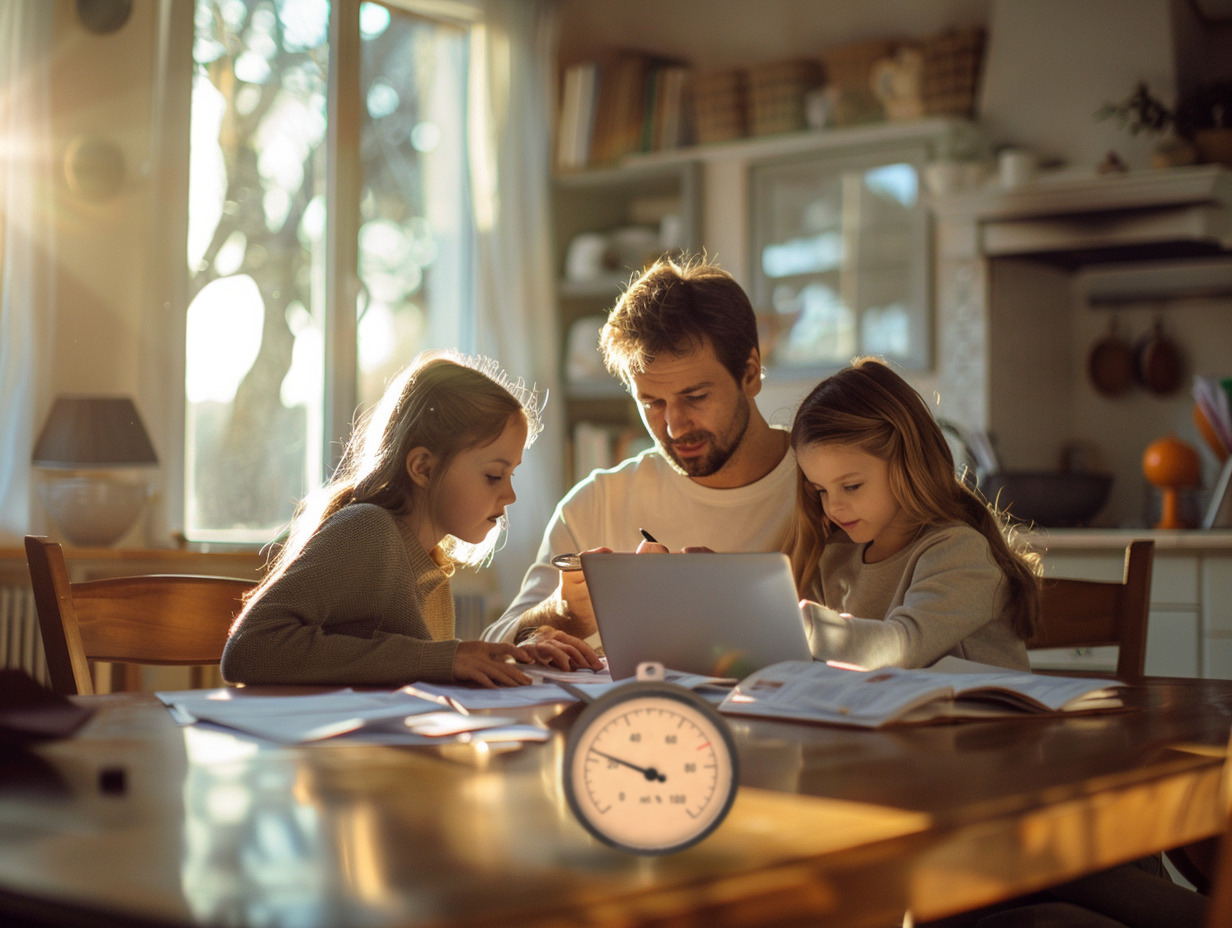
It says 24 %
